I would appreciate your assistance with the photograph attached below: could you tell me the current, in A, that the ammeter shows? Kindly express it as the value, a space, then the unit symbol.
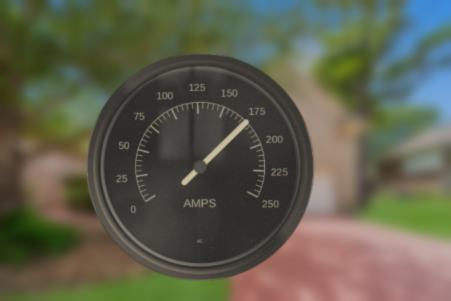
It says 175 A
